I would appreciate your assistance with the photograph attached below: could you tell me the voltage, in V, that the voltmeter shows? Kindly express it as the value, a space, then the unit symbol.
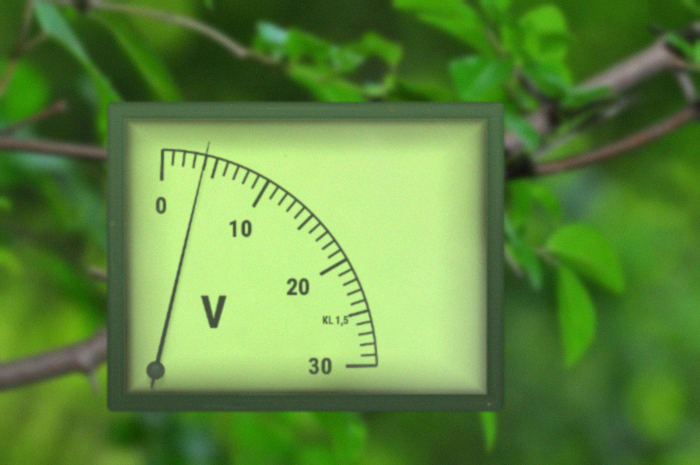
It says 4 V
